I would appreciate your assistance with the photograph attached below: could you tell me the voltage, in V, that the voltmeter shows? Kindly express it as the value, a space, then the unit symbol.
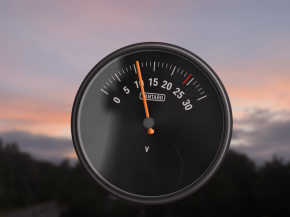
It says 11 V
